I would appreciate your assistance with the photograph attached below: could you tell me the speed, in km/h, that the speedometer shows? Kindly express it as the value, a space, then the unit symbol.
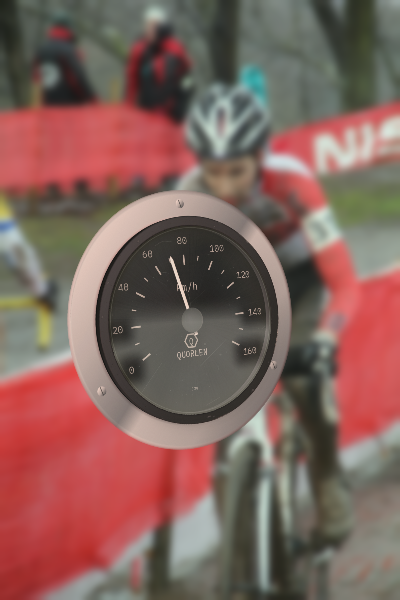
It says 70 km/h
